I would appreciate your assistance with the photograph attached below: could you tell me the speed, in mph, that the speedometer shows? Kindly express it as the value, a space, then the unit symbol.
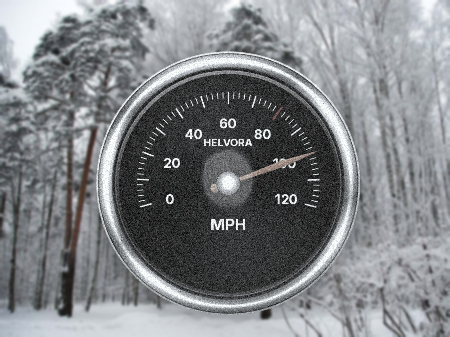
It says 100 mph
